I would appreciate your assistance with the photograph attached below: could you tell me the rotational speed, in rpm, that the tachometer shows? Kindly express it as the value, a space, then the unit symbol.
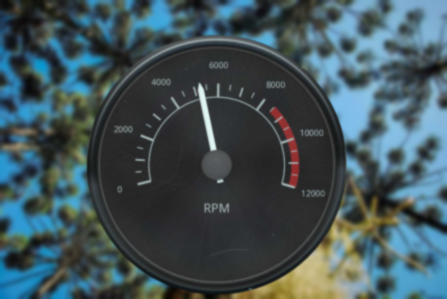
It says 5250 rpm
